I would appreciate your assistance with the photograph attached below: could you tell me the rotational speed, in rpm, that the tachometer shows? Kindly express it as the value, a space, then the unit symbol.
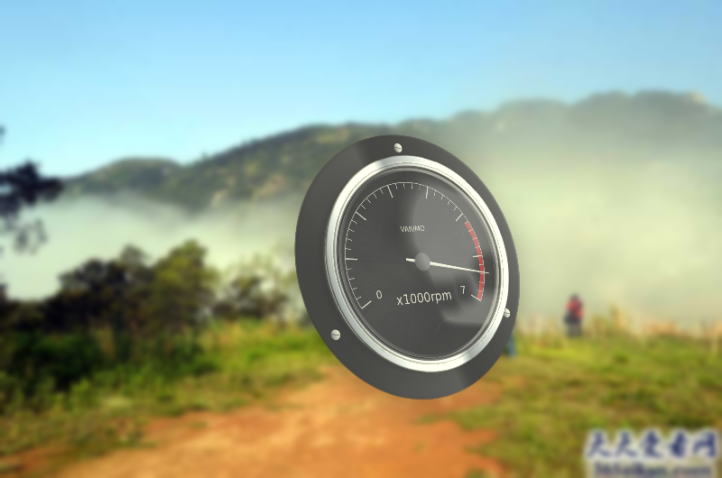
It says 6400 rpm
